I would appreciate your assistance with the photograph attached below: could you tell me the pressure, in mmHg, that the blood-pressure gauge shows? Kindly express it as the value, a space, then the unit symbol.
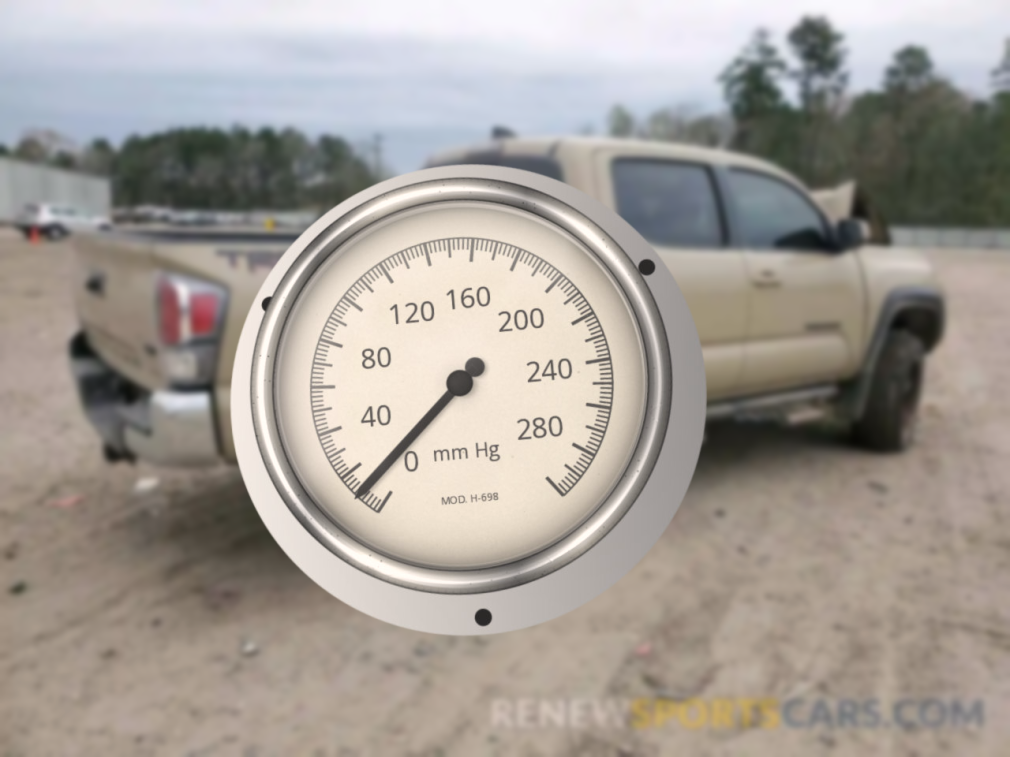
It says 10 mmHg
